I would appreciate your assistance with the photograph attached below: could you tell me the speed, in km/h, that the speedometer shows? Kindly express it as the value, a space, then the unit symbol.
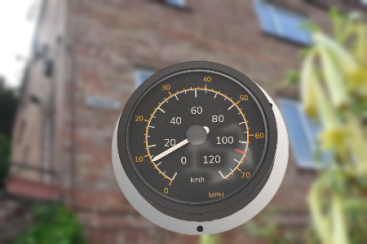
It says 12.5 km/h
